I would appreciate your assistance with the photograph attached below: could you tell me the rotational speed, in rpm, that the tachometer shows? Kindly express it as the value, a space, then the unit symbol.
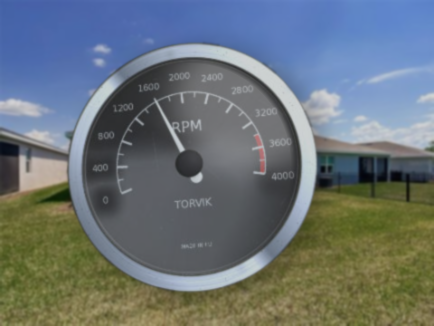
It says 1600 rpm
